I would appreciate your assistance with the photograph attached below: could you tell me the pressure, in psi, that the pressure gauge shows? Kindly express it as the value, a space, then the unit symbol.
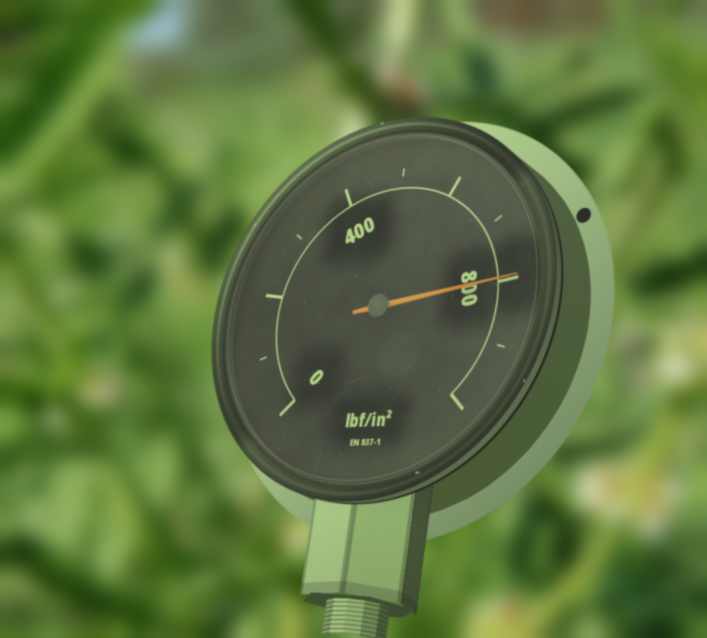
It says 800 psi
